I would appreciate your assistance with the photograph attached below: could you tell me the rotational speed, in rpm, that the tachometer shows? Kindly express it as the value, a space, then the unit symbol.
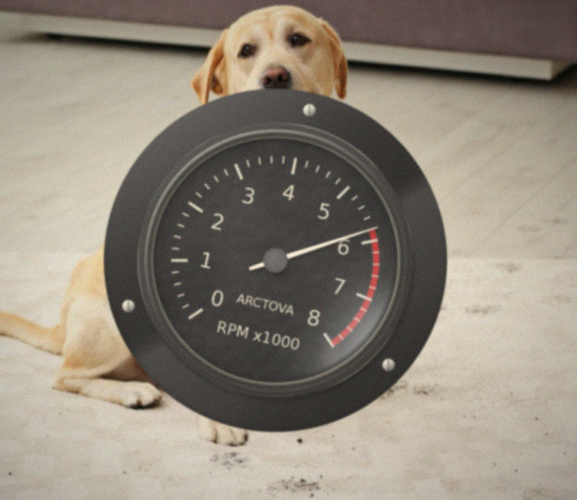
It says 5800 rpm
